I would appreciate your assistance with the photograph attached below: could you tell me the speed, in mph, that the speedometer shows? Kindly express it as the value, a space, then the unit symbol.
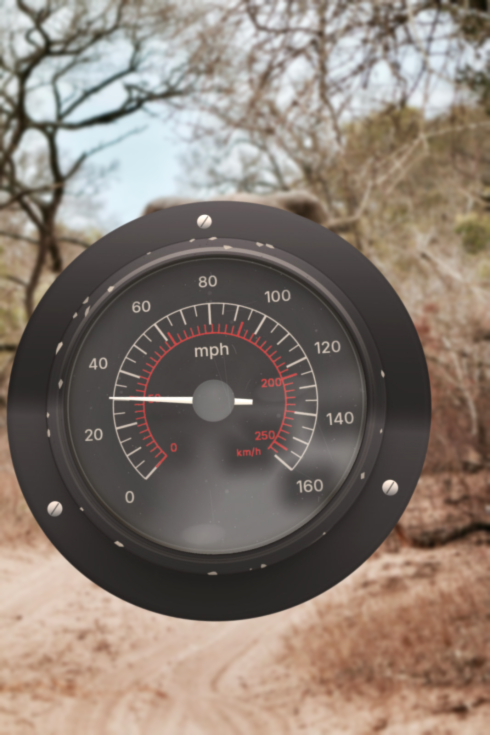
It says 30 mph
